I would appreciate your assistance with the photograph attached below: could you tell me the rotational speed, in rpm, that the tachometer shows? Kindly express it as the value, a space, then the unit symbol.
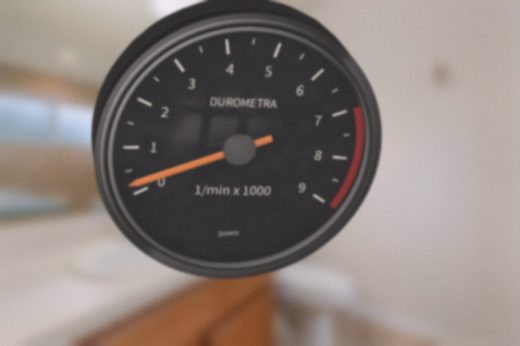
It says 250 rpm
